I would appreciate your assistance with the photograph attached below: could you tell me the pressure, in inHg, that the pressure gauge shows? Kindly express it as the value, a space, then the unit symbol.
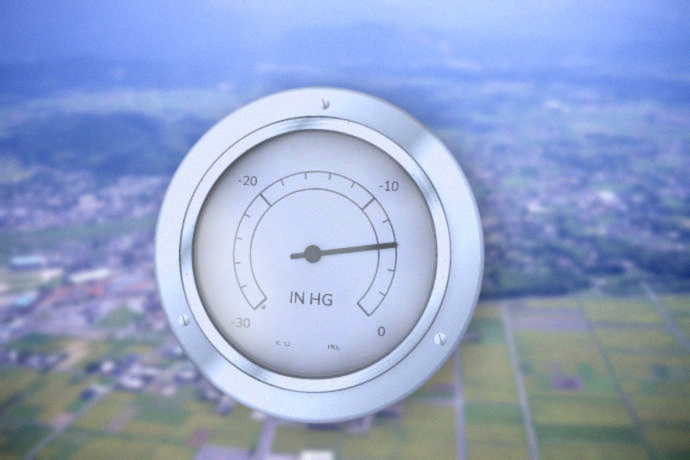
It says -6 inHg
